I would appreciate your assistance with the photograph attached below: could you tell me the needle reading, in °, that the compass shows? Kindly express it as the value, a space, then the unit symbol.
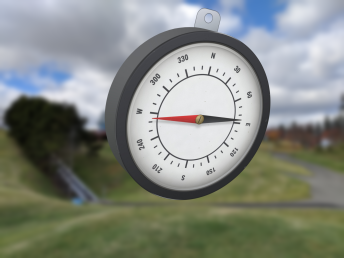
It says 265 °
